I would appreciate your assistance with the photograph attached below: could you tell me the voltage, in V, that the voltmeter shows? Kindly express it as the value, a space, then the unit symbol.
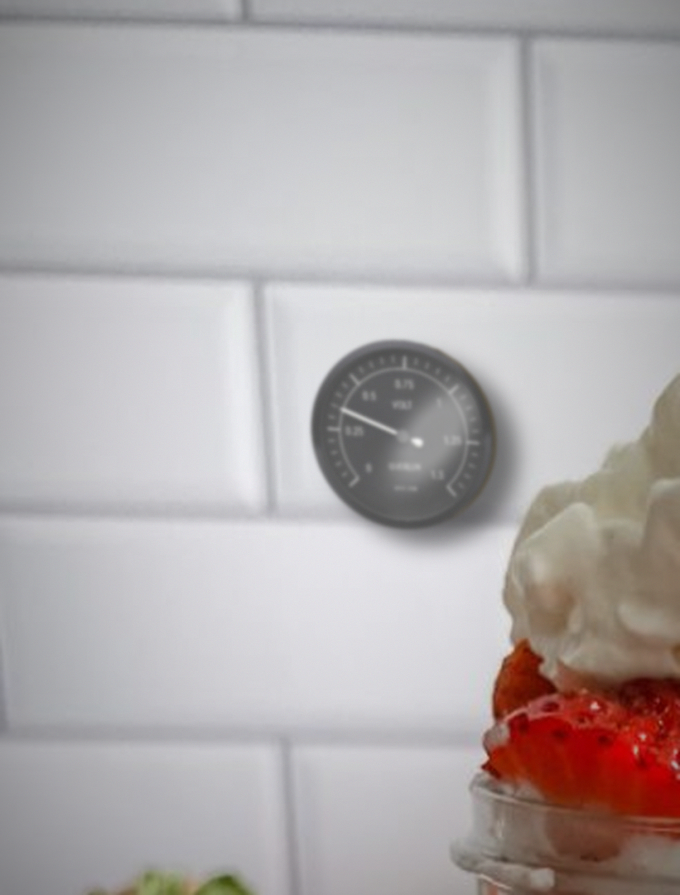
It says 0.35 V
